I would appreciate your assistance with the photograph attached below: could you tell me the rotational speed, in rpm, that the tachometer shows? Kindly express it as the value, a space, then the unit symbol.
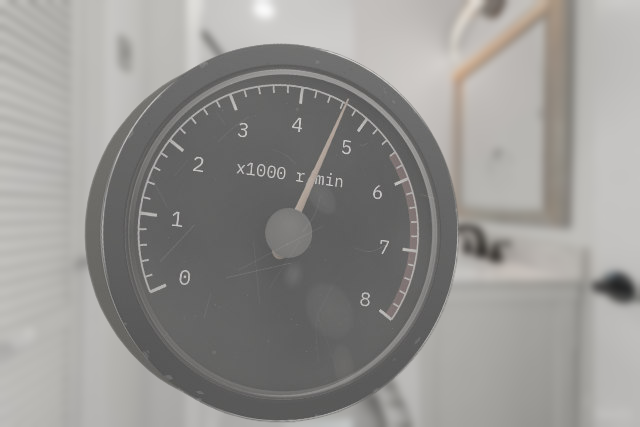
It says 4600 rpm
